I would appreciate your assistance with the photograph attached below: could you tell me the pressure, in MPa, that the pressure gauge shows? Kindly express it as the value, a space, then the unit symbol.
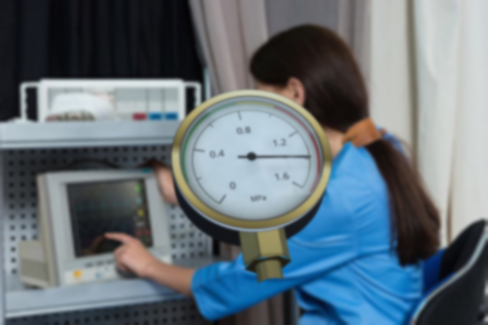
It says 1.4 MPa
